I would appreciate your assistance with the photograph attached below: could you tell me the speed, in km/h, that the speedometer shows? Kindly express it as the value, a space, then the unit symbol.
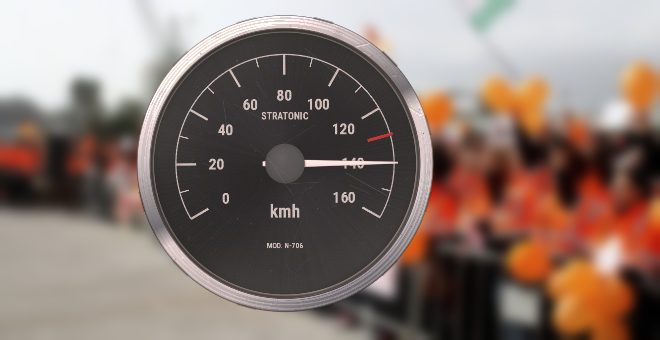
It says 140 km/h
